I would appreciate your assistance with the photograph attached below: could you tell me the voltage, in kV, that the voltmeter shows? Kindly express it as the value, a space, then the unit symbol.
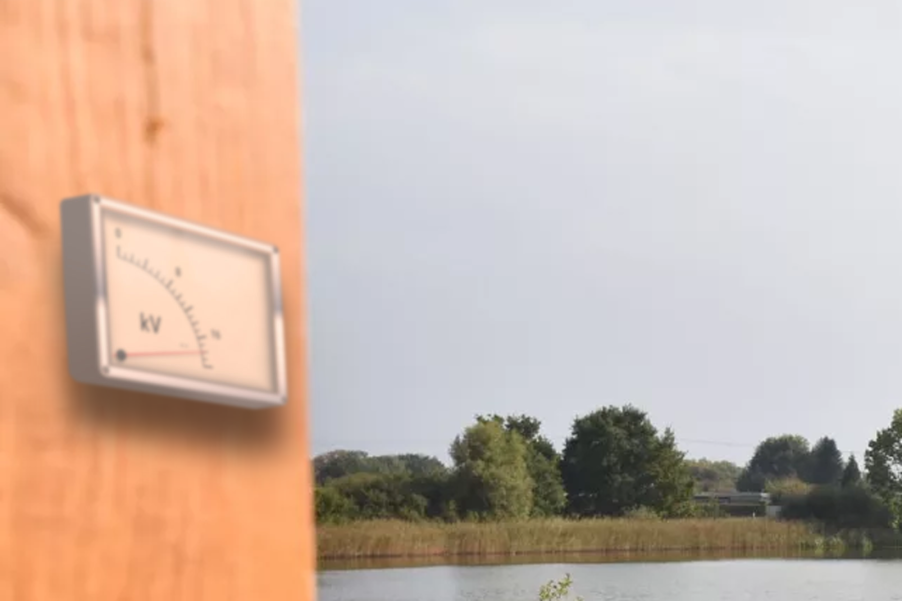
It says 18 kV
